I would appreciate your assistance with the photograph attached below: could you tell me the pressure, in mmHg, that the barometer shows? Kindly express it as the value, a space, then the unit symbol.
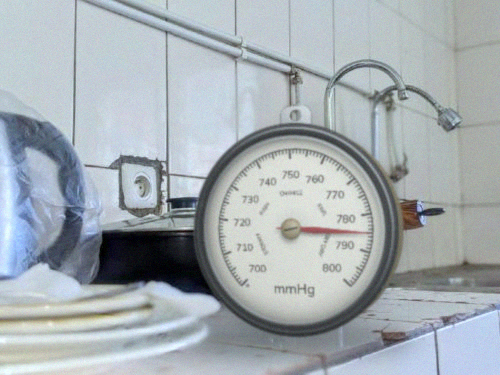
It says 785 mmHg
